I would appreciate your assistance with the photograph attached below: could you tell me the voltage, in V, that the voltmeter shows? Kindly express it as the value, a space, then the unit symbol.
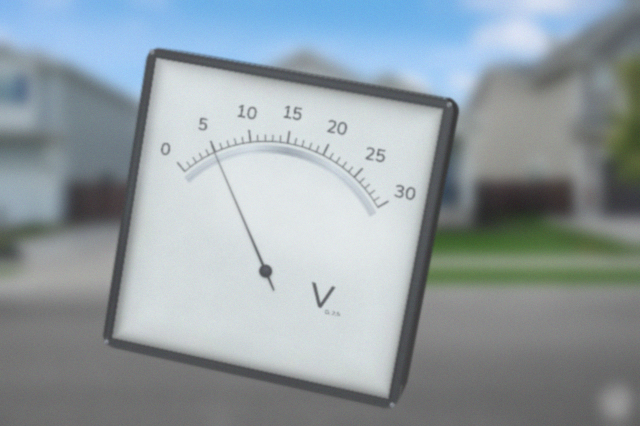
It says 5 V
